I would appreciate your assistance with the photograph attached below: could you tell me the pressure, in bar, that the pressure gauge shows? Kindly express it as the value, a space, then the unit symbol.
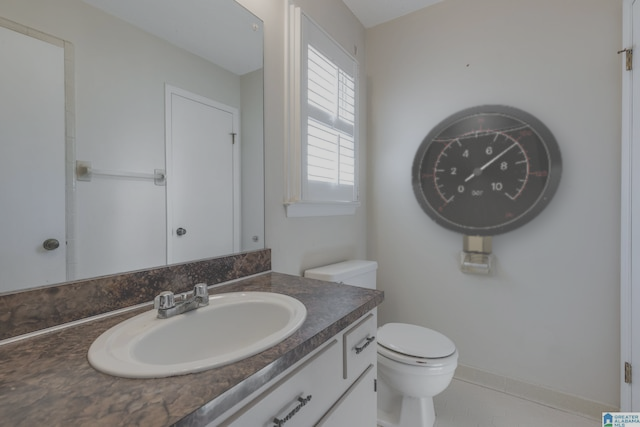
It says 7 bar
